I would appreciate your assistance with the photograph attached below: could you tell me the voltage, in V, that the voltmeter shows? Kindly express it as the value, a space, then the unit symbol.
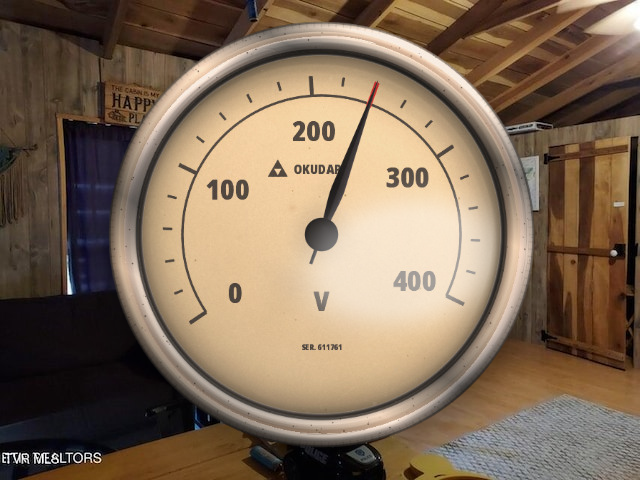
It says 240 V
